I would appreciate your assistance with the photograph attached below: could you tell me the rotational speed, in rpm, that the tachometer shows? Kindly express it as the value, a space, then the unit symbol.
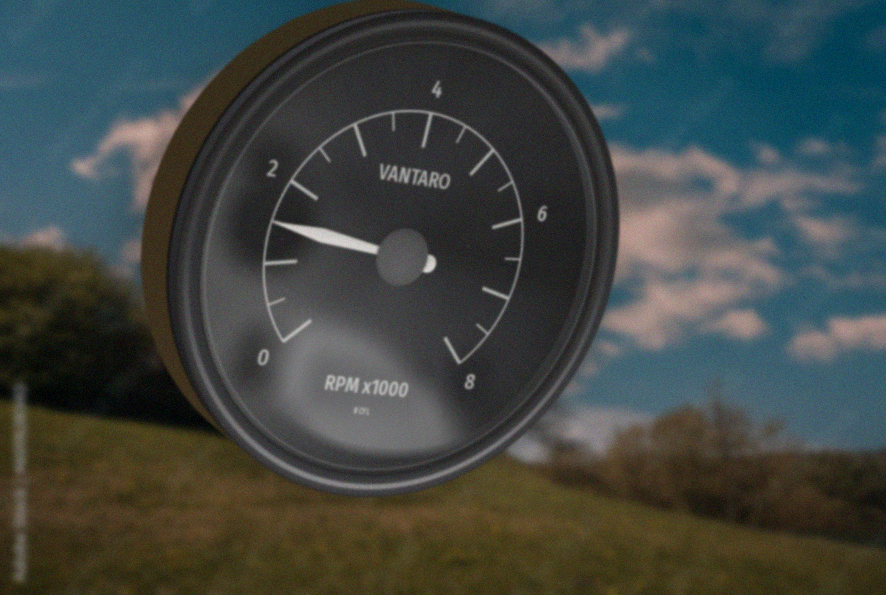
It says 1500 rpm
